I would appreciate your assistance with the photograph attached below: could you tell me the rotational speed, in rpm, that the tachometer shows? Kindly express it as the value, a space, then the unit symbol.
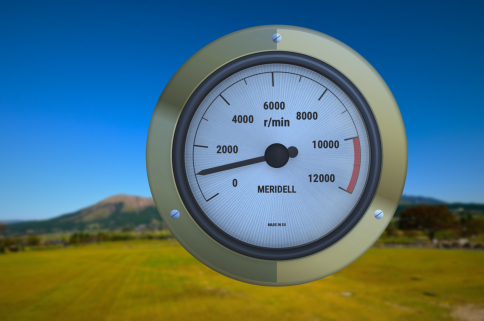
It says 1000 rpm
